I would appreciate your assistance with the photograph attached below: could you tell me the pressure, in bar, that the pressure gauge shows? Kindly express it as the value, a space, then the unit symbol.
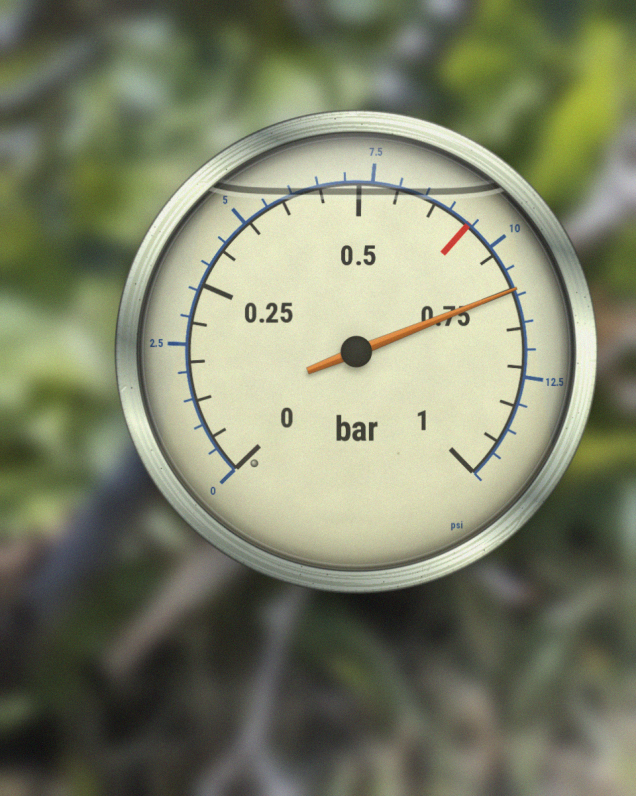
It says 0.75 bar
